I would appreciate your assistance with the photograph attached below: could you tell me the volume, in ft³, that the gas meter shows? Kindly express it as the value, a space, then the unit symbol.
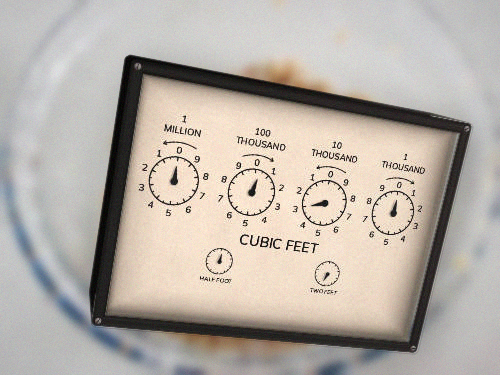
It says 3000 ft³
